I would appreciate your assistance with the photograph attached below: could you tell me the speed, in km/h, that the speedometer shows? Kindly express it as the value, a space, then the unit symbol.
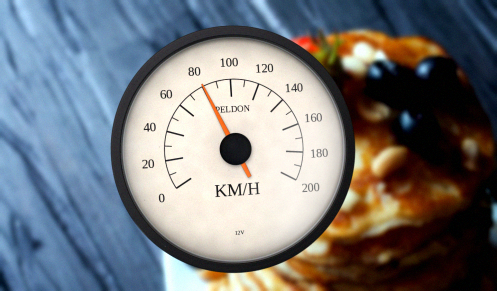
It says 80 km/h
